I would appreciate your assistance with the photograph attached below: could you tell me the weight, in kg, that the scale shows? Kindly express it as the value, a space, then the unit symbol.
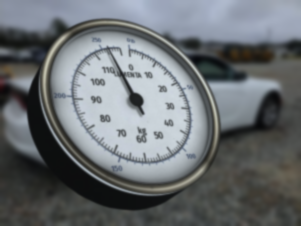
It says 115 kg
